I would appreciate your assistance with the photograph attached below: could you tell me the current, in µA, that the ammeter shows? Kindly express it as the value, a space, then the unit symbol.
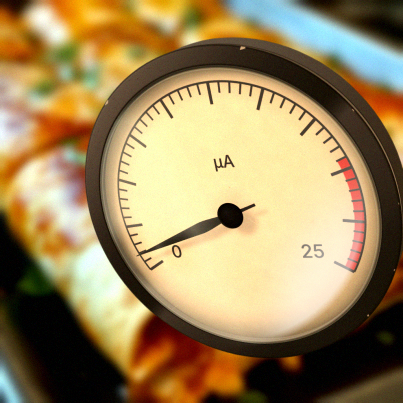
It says 1 µA
